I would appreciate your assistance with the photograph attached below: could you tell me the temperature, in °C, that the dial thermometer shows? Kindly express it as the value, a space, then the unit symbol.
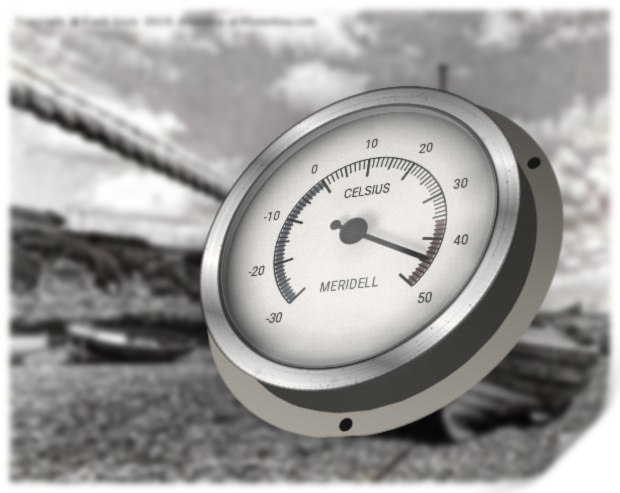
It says 45 °C
